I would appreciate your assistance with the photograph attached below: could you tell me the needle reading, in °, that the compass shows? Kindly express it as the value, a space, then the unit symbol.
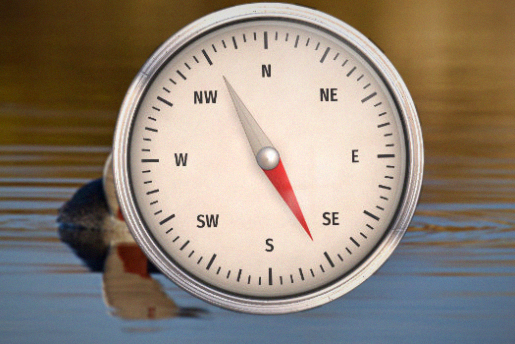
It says 152.5 °
